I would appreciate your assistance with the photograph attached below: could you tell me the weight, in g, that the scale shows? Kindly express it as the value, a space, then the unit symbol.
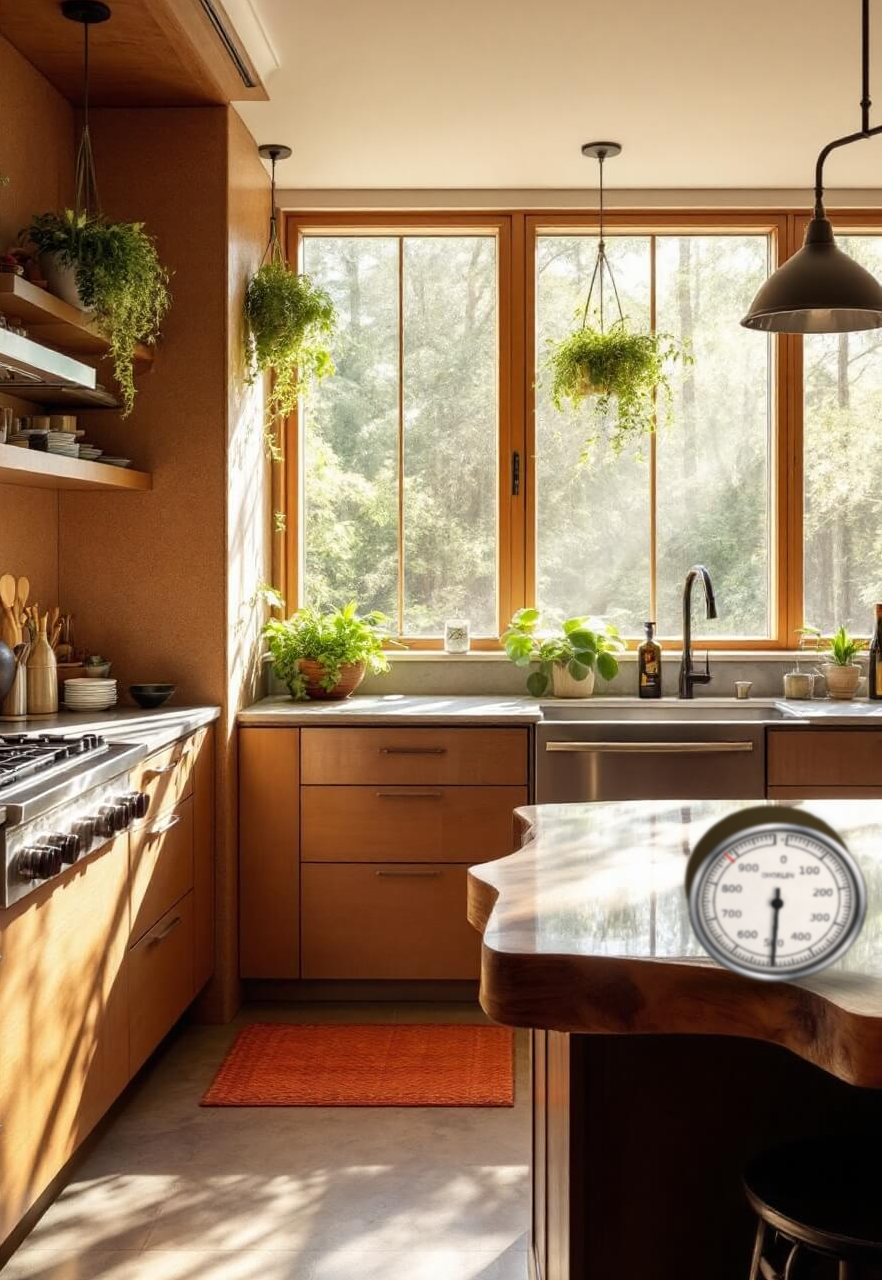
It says 500 g
